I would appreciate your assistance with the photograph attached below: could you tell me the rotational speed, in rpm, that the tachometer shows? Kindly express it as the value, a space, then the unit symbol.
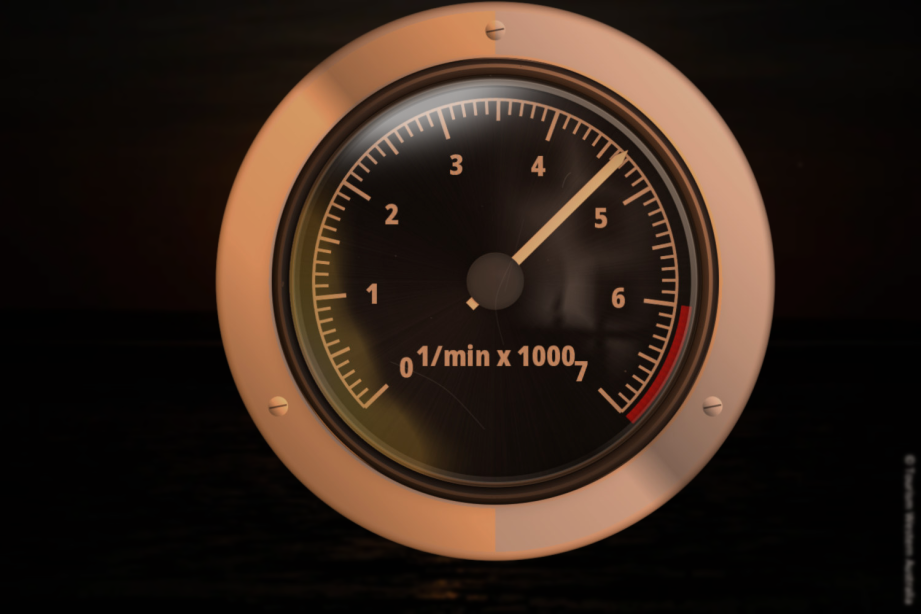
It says 4650 rpm
